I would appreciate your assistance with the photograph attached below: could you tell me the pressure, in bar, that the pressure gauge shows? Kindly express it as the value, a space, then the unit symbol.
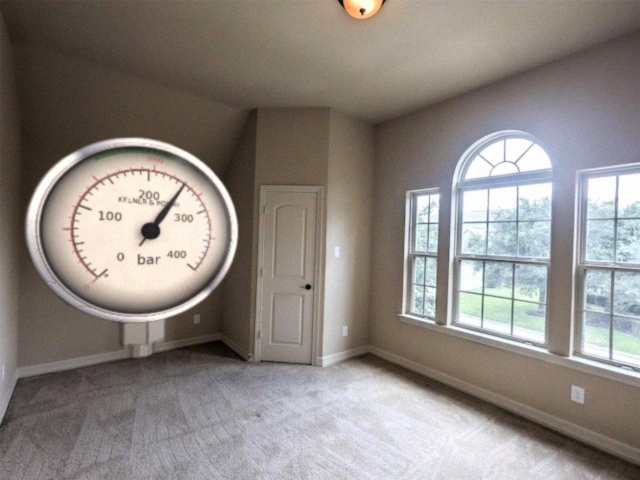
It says 250 bar
